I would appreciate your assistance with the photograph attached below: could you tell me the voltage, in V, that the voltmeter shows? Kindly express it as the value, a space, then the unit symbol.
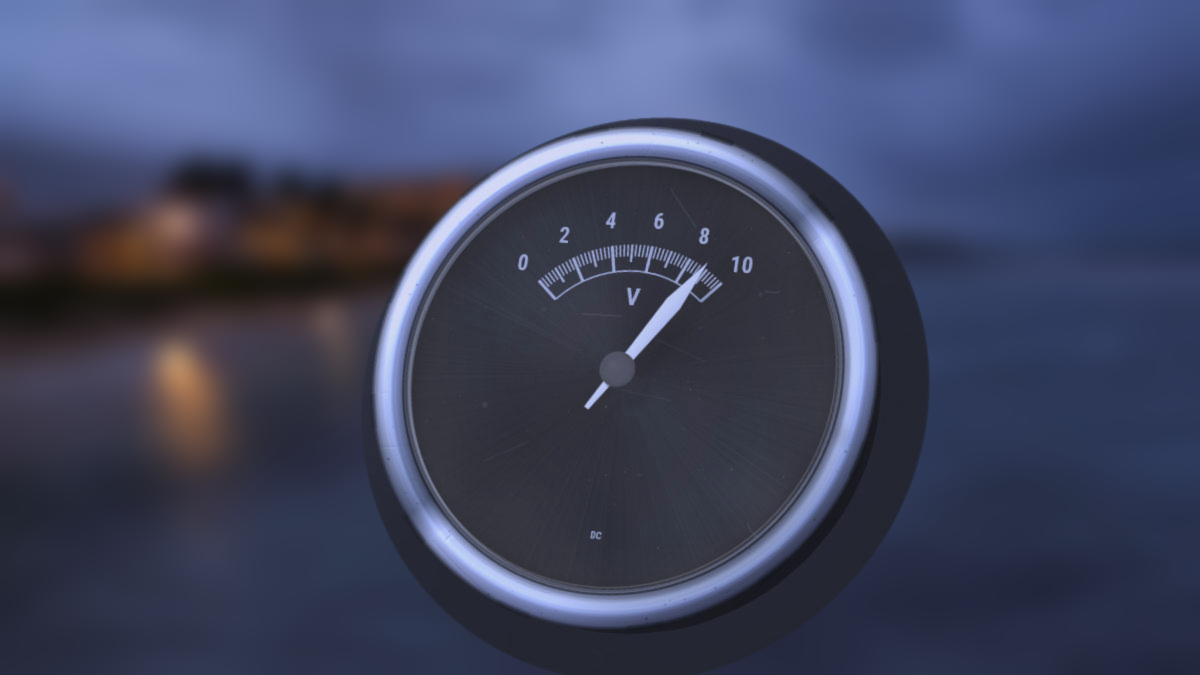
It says 9 V
